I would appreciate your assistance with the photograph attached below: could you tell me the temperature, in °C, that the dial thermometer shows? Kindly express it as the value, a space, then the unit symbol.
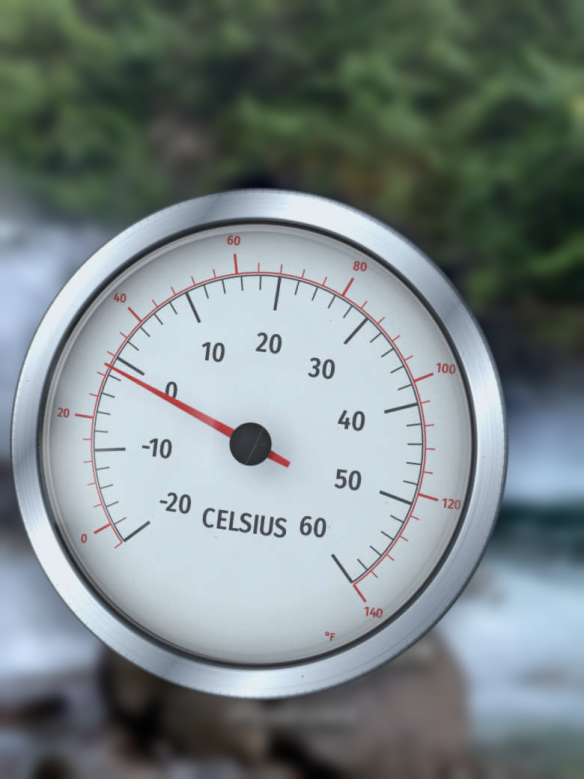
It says -1 °C
